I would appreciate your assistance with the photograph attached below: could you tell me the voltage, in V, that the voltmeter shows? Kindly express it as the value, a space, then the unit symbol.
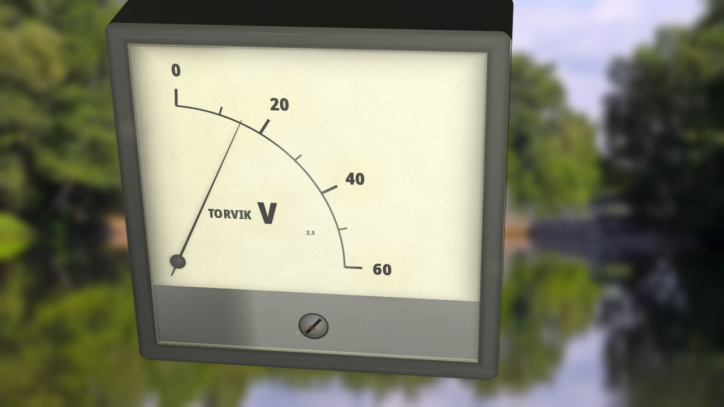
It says 15 V
